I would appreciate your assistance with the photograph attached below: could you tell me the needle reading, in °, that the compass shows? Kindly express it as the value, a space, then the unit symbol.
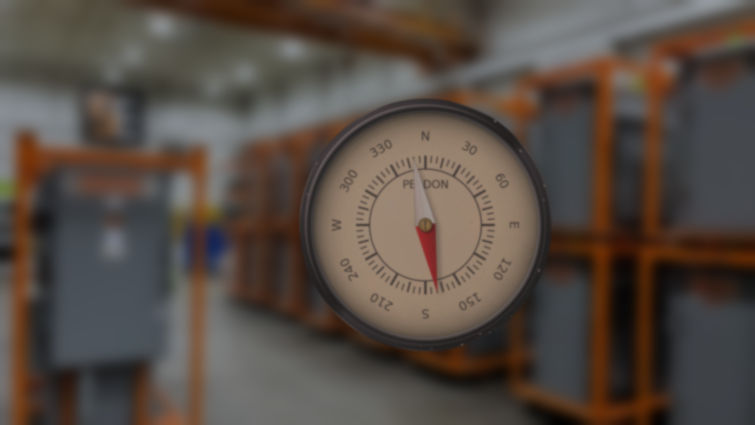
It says 170 °
